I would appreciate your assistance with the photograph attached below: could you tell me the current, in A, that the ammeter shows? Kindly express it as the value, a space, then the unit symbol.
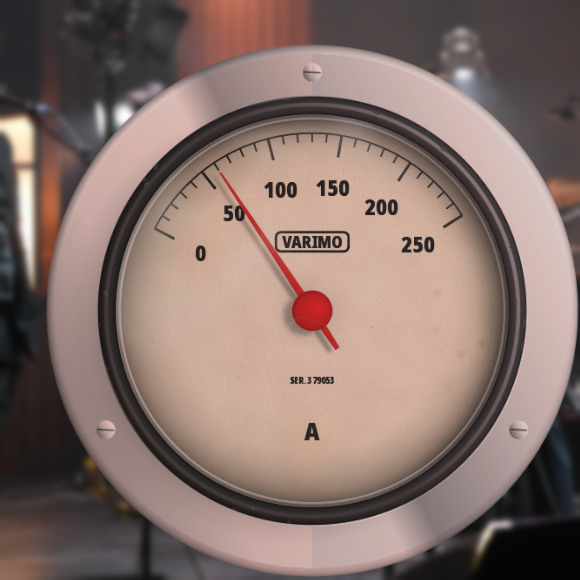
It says 60 A
